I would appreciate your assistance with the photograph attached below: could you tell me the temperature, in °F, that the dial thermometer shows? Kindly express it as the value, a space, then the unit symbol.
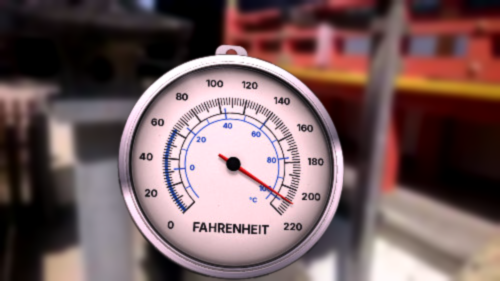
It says 210 °F
